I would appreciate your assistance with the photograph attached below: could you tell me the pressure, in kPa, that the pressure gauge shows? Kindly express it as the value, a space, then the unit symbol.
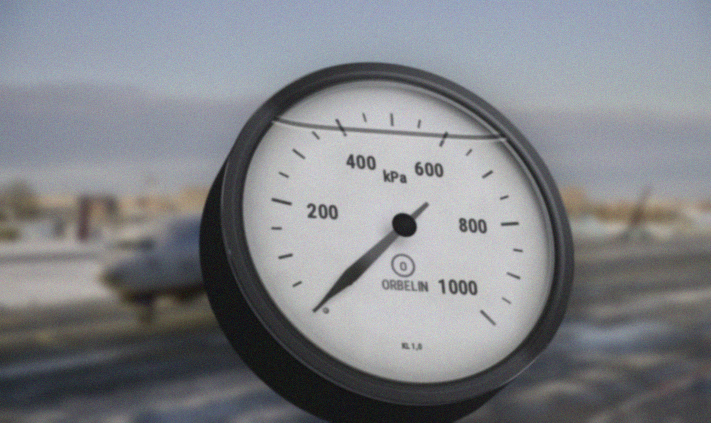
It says 0 kPa
